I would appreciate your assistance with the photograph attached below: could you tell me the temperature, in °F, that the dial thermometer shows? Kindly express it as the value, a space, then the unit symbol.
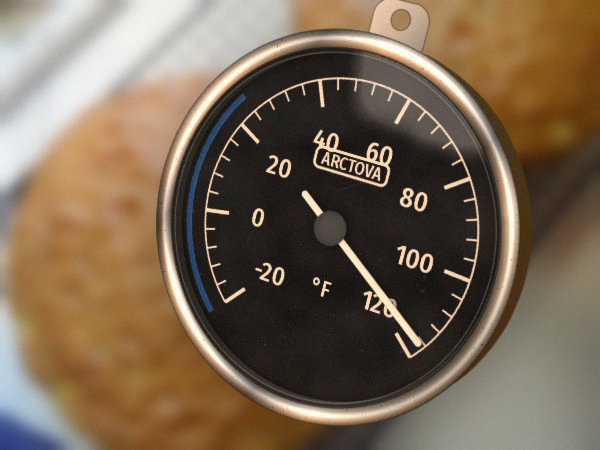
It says 116 °F
